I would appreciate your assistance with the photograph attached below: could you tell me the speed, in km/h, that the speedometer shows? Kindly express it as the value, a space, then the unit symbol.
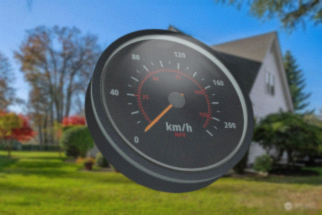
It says 0 km/h
